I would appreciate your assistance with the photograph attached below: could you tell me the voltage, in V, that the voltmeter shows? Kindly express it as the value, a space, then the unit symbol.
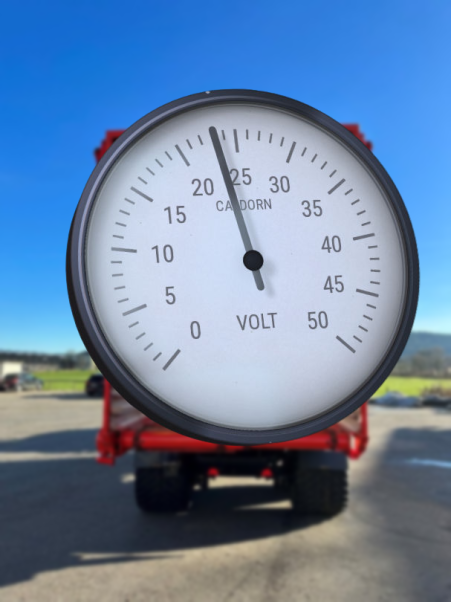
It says 23 V
